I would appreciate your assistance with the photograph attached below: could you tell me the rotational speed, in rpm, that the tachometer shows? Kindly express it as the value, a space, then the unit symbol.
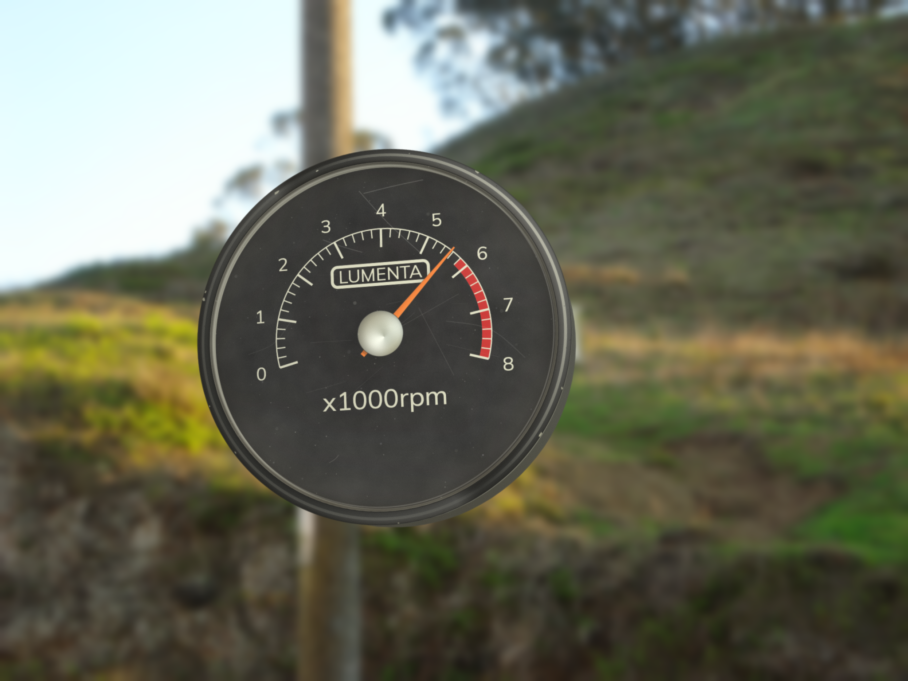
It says 5600 rpm
